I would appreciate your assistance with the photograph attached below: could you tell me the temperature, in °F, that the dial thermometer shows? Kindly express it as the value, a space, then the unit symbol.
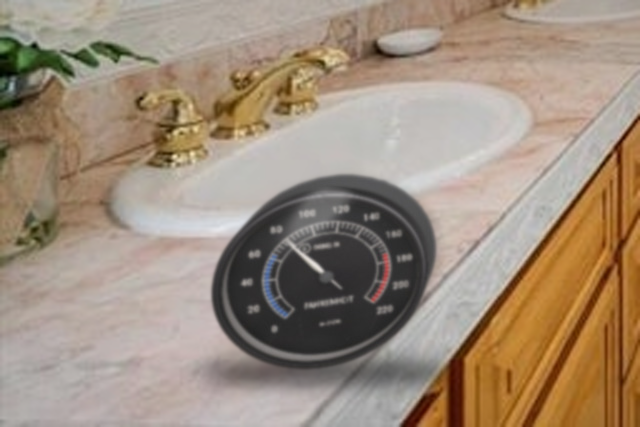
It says 80 °F
